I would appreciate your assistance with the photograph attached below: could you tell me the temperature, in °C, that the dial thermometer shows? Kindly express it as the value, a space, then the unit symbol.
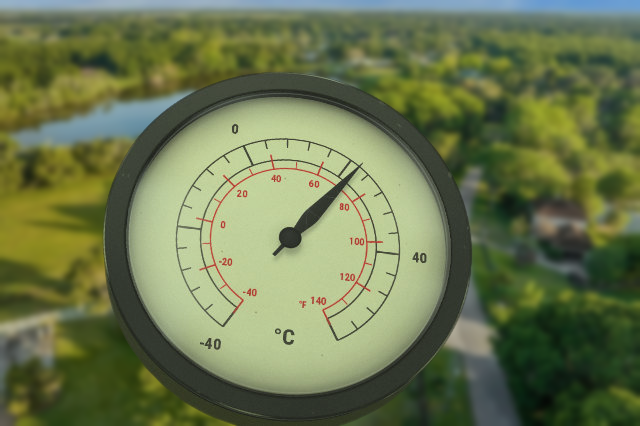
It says 22 °C
